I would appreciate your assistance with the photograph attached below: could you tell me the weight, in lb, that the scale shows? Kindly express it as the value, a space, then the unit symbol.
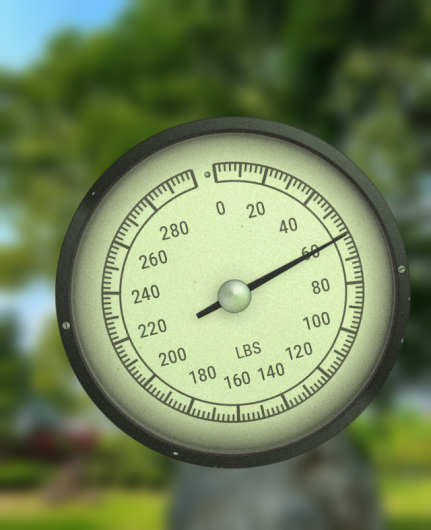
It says 60 lb
